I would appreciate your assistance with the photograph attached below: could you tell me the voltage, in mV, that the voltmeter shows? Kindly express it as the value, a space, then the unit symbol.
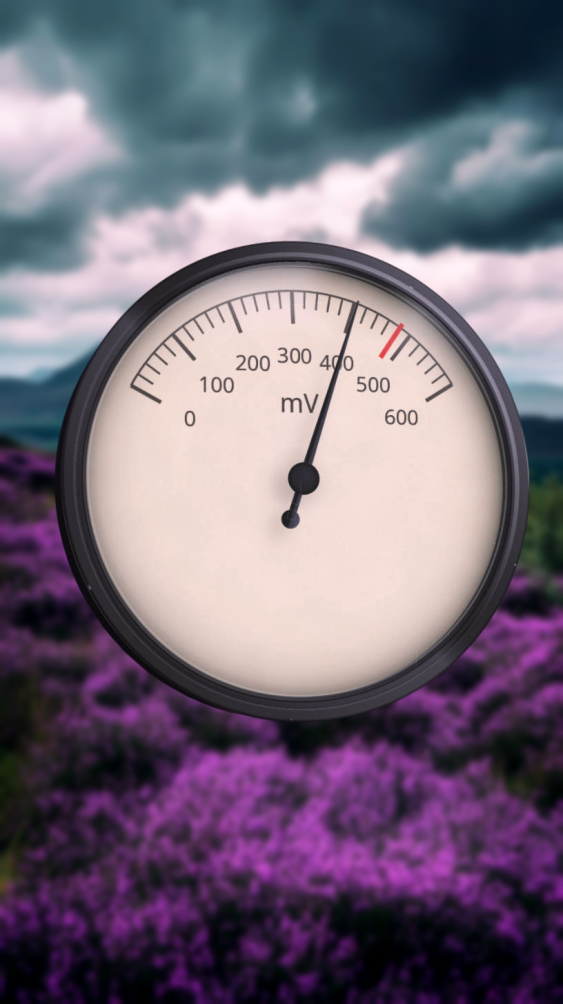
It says 400 mV
